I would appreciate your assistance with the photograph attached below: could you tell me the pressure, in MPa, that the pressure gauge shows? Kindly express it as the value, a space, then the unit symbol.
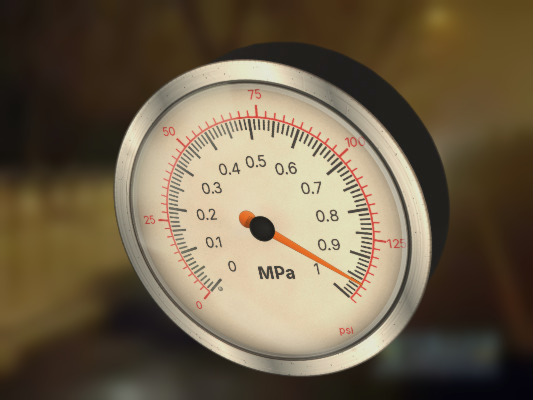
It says 0.95 MPa
